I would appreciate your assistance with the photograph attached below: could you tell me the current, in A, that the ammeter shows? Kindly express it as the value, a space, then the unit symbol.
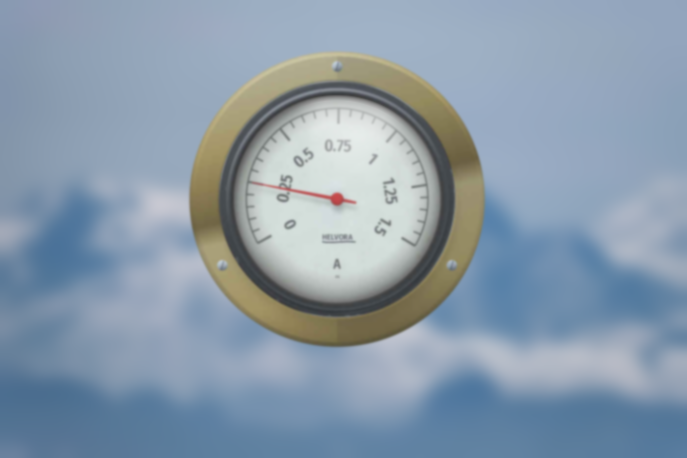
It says 0.25 A
